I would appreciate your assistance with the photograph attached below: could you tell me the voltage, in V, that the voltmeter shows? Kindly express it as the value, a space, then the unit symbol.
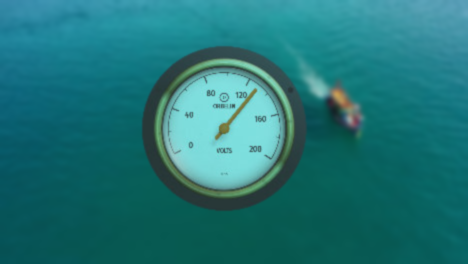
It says 130 V
